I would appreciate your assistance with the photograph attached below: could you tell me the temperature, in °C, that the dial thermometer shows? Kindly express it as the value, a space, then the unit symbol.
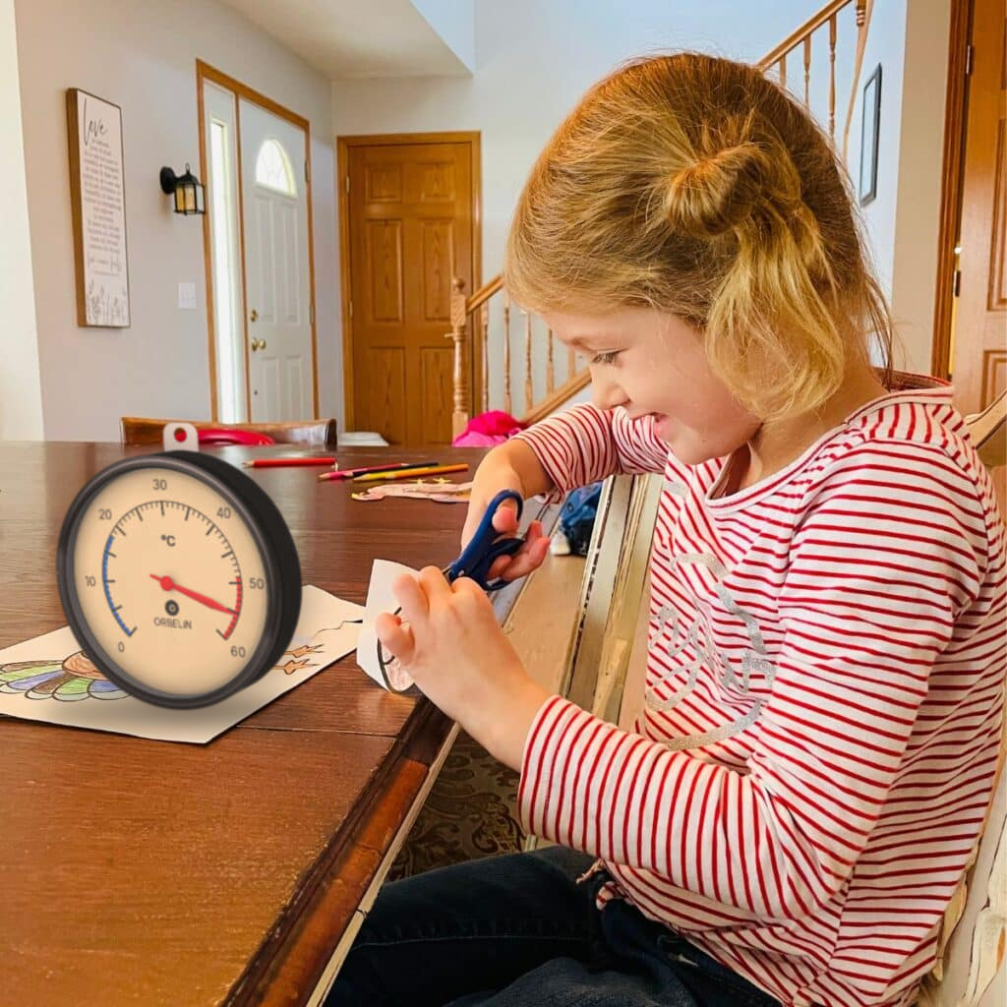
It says 55 °C
